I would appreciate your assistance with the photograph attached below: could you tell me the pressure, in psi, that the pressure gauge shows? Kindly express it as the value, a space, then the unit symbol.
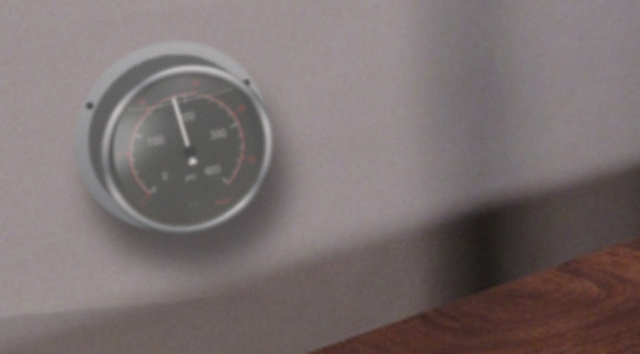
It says 180 psi
